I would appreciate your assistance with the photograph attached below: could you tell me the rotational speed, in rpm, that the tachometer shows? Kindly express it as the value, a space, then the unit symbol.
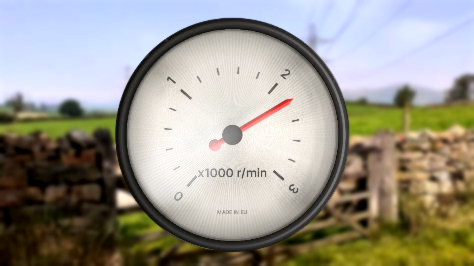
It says 2200 rpm
